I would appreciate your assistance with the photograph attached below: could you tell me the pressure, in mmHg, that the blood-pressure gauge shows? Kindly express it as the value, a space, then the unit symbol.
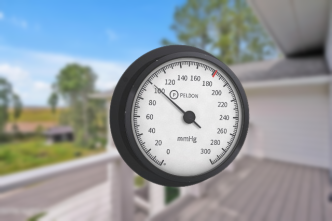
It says 100 mmHg
